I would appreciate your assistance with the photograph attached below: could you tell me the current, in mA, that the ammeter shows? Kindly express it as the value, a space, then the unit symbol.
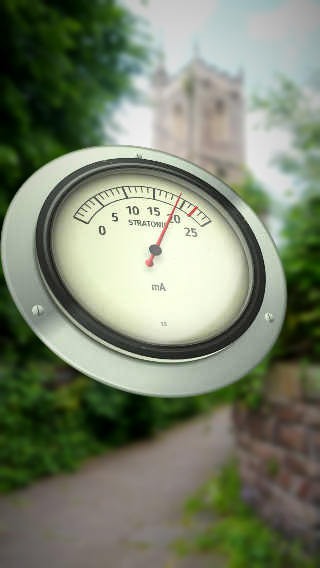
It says 19 mA
